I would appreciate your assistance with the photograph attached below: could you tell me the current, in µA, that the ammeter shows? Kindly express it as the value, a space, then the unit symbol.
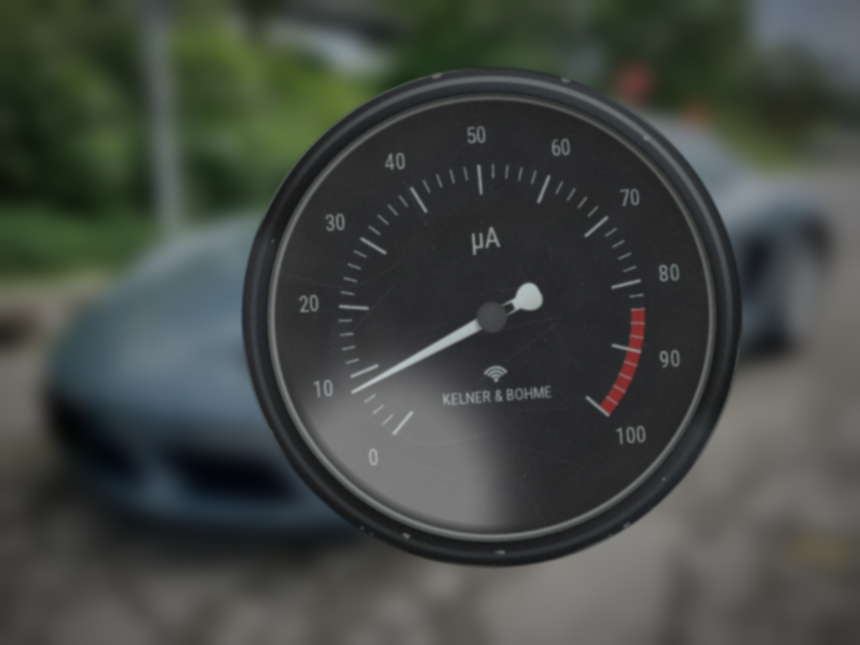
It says 8 µA
